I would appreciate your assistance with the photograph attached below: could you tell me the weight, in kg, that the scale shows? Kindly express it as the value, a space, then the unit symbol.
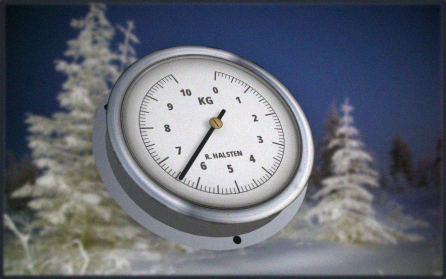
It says 6.4 kg
